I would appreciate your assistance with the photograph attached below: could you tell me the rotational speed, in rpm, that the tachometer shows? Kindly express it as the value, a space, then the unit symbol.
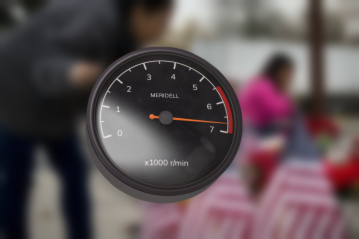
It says 6750 rpm
